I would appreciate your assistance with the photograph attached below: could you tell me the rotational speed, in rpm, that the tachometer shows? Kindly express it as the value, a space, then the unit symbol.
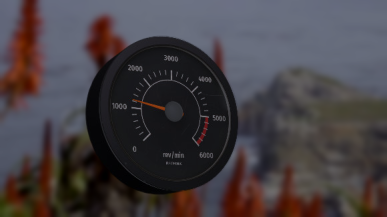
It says 1200 rpm
